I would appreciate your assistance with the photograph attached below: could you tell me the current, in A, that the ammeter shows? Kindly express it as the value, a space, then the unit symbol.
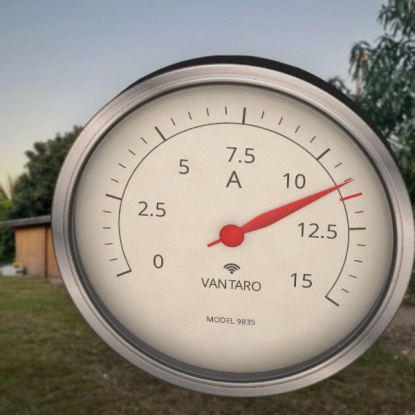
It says 11 A
